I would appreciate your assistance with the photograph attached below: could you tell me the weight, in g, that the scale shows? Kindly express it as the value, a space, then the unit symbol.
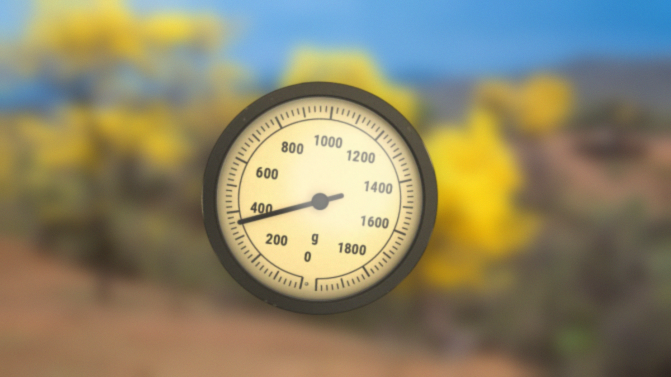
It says 360 g
